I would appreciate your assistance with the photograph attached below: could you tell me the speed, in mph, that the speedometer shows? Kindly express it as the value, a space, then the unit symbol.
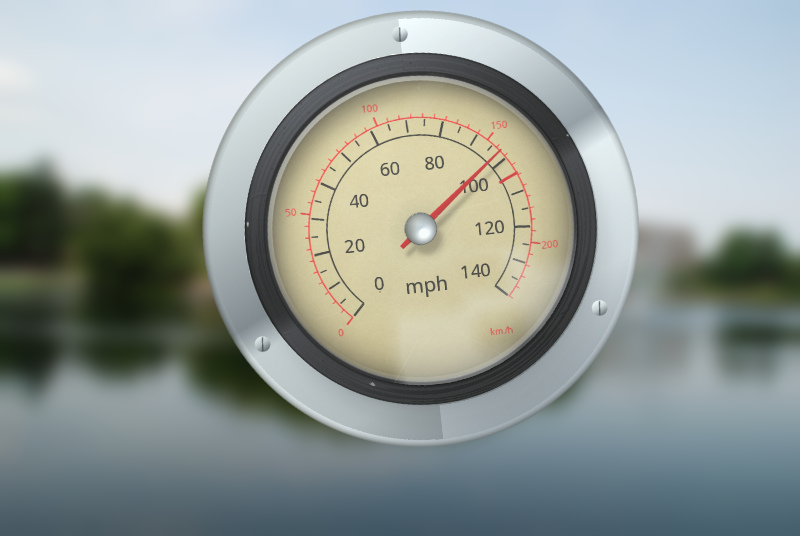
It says 97.5 mph
